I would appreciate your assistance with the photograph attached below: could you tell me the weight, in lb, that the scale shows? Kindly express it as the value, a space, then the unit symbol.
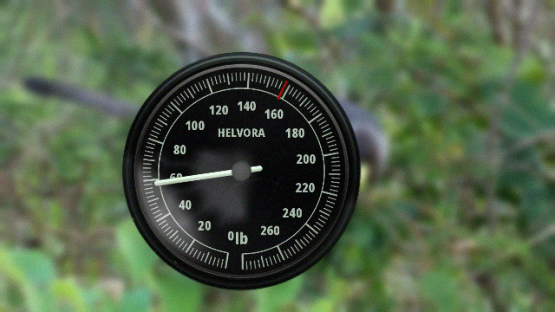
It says 58 lb
